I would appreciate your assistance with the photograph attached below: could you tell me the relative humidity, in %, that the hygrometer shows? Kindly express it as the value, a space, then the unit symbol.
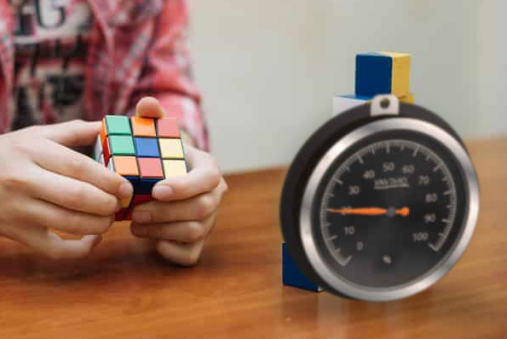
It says 20 %
